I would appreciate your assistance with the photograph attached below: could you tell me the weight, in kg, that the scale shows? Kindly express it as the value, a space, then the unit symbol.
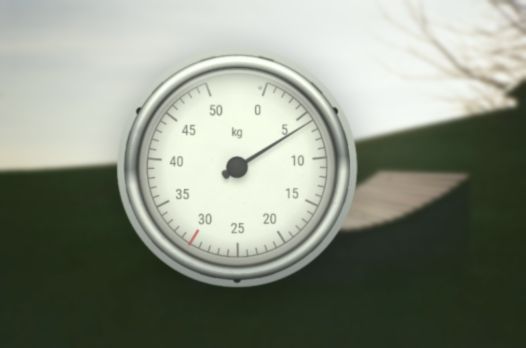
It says 6 kg
